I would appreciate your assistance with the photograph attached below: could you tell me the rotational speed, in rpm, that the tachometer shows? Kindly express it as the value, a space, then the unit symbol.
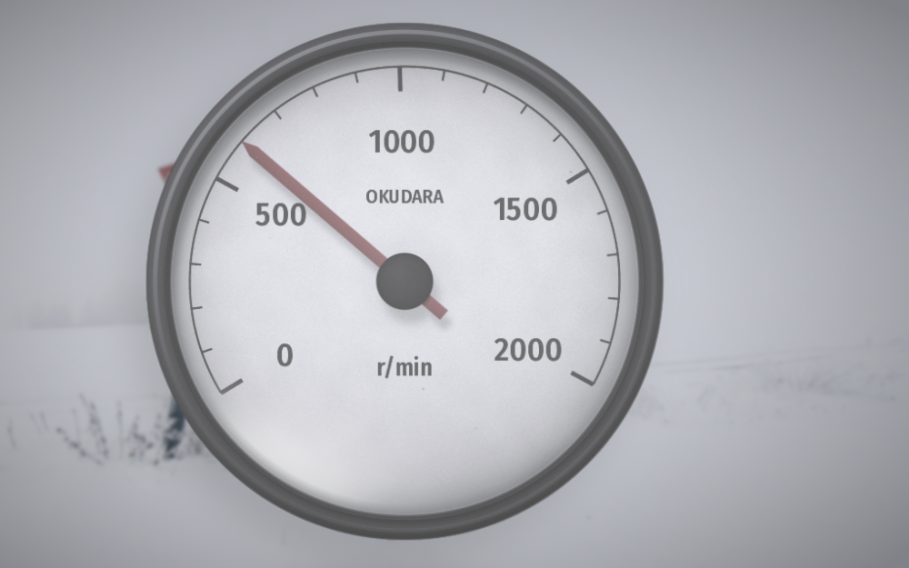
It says 600 rpm
